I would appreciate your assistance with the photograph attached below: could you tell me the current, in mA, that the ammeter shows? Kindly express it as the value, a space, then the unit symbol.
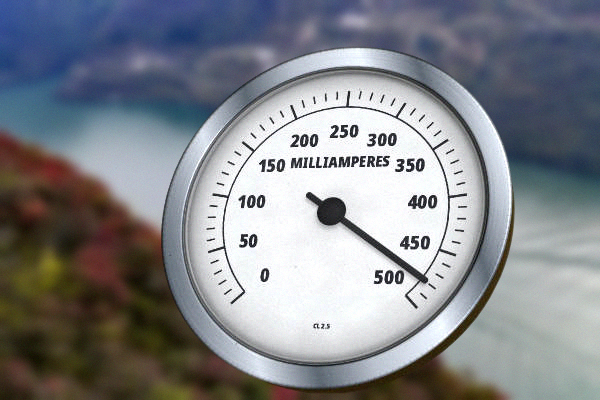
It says 480 mA
